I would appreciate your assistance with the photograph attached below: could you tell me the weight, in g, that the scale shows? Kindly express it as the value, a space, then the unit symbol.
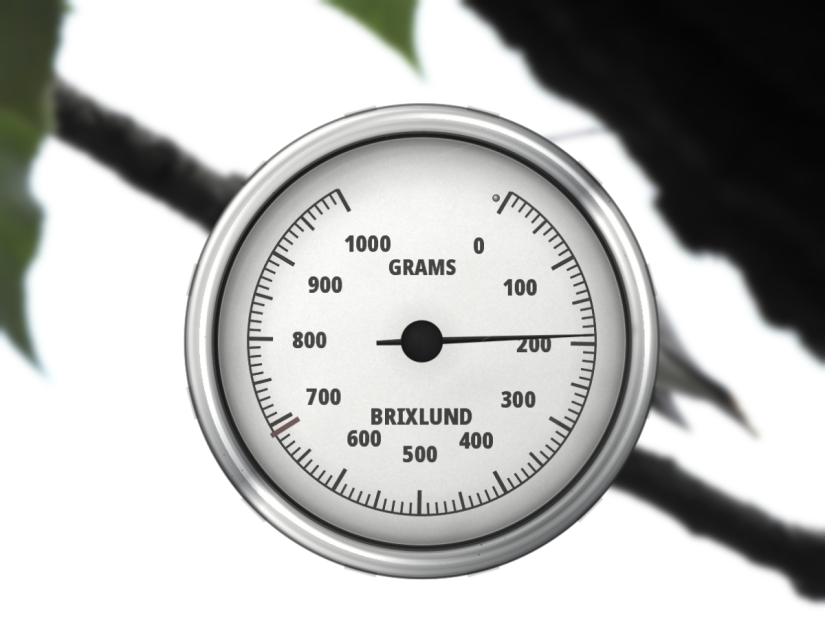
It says 190 g
